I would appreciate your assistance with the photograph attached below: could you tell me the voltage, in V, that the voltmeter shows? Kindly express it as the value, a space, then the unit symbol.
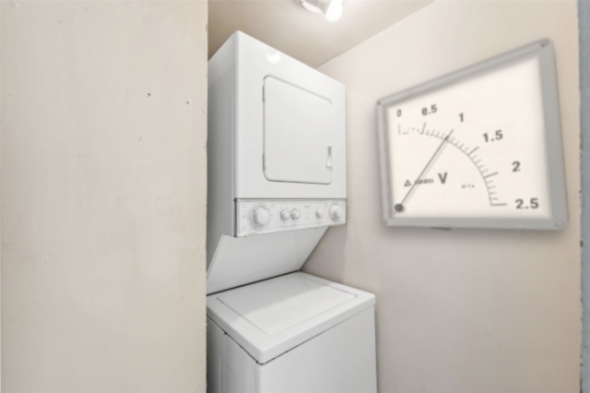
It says 1 V
